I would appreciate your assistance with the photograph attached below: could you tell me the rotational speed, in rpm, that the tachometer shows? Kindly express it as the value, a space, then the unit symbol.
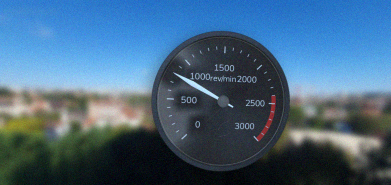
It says 800 rpm
